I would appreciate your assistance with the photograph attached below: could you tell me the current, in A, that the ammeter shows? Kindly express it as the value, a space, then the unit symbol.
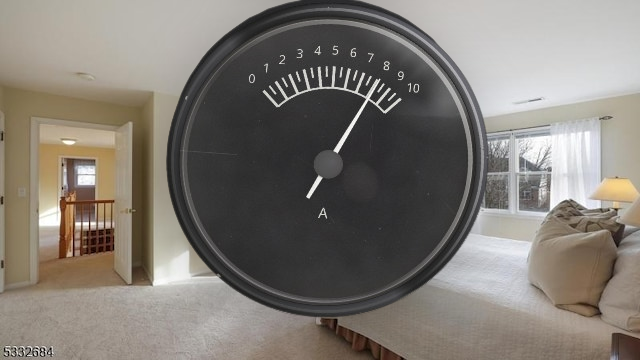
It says 8 A
